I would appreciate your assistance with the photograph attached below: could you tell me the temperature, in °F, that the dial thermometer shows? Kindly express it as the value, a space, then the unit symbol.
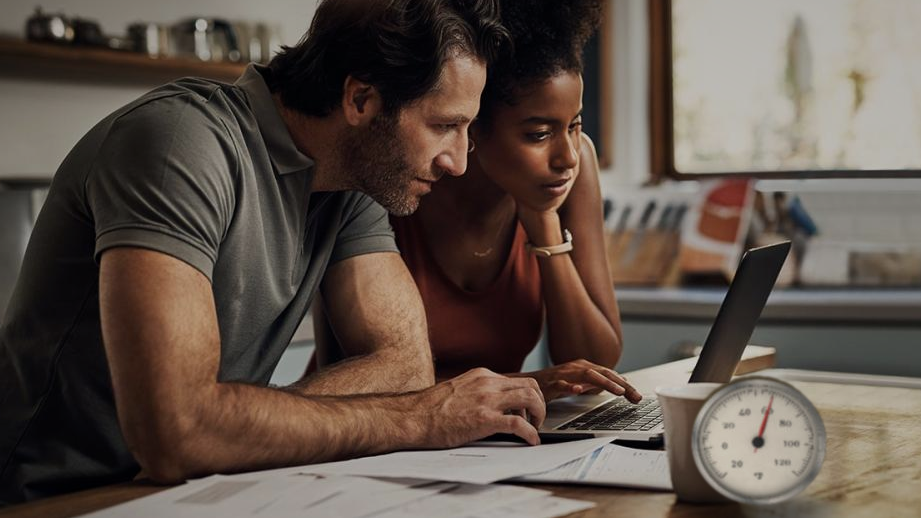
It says 60 °F
